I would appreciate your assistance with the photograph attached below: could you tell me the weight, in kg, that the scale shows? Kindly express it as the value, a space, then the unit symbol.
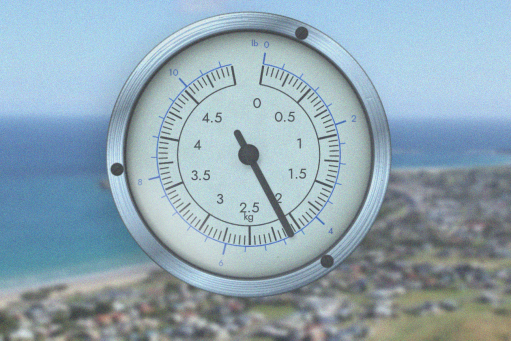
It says 2.1 kg
